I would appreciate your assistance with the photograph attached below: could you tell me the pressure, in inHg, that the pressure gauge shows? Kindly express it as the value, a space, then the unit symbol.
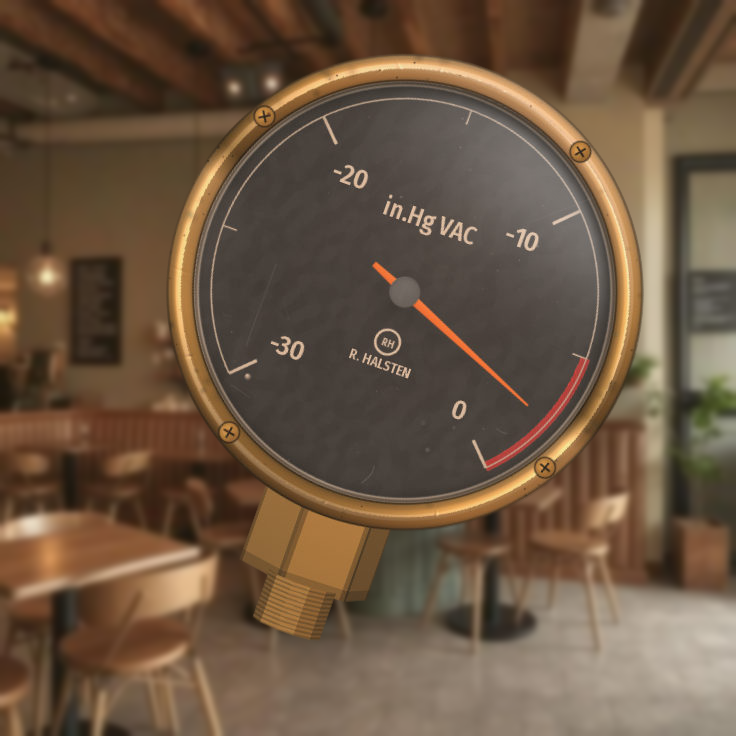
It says -2.5 inHg
